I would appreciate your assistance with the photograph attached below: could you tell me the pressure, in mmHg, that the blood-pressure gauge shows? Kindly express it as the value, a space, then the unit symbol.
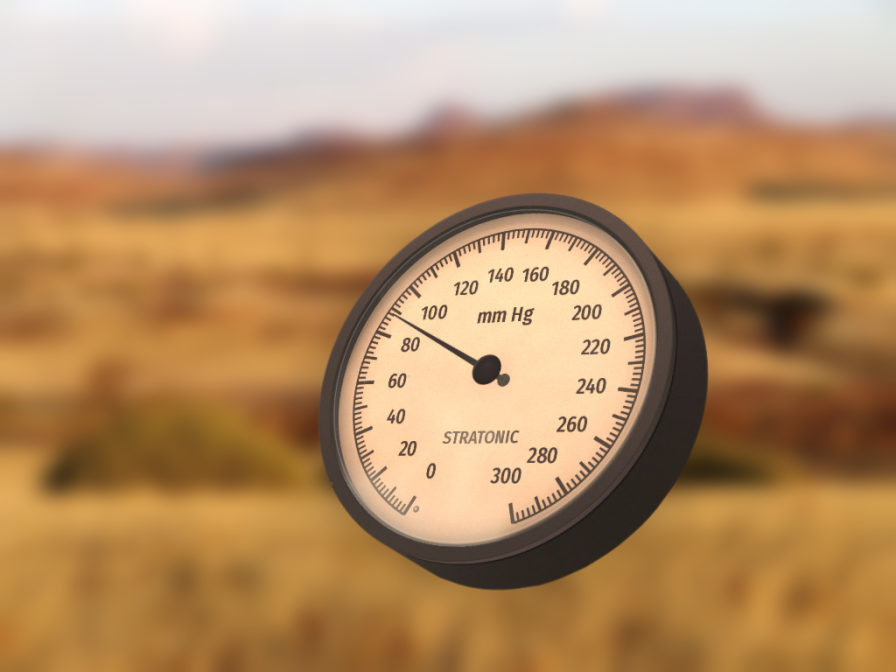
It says 88 mmHg
